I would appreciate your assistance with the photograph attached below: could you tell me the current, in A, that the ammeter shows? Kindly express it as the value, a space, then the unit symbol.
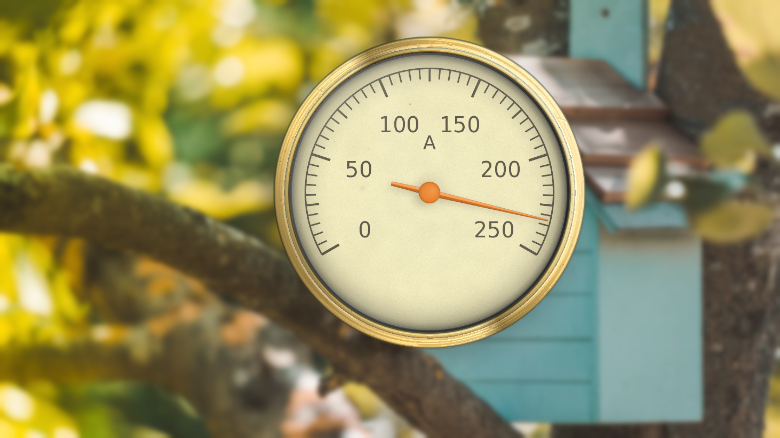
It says 232.5 A
